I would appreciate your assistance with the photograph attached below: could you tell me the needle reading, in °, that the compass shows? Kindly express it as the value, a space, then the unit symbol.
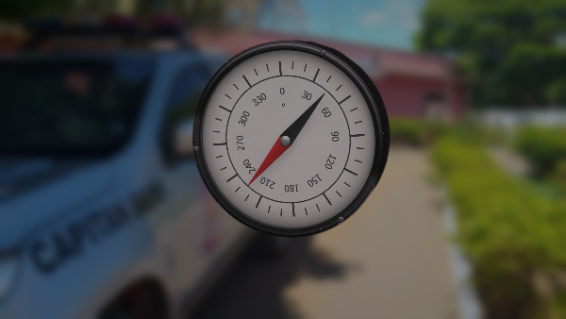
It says 225 °
